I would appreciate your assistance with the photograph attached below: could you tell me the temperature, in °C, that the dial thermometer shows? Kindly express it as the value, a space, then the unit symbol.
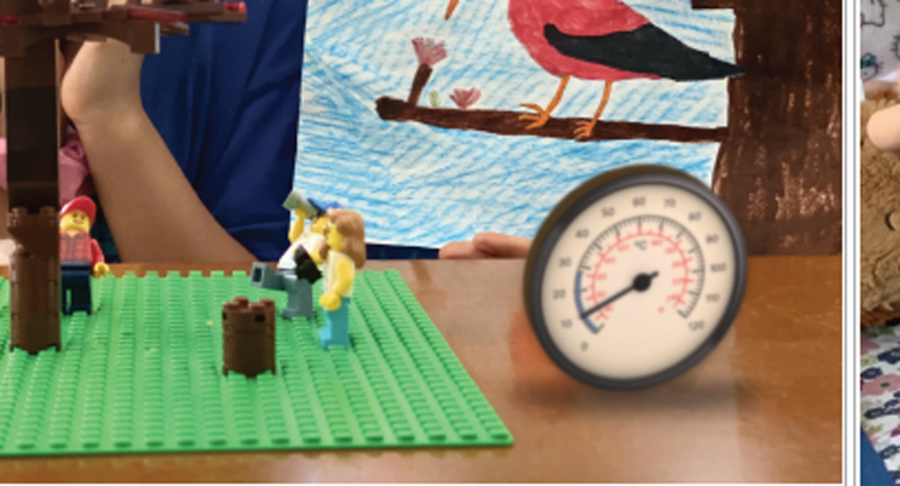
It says 10 °C
